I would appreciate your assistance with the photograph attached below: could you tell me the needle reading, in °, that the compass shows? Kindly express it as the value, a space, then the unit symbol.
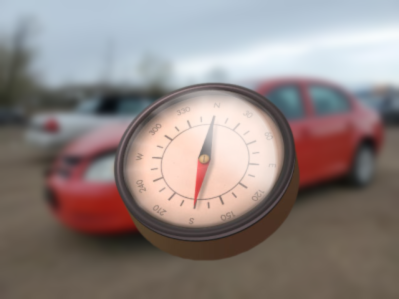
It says 180 °
